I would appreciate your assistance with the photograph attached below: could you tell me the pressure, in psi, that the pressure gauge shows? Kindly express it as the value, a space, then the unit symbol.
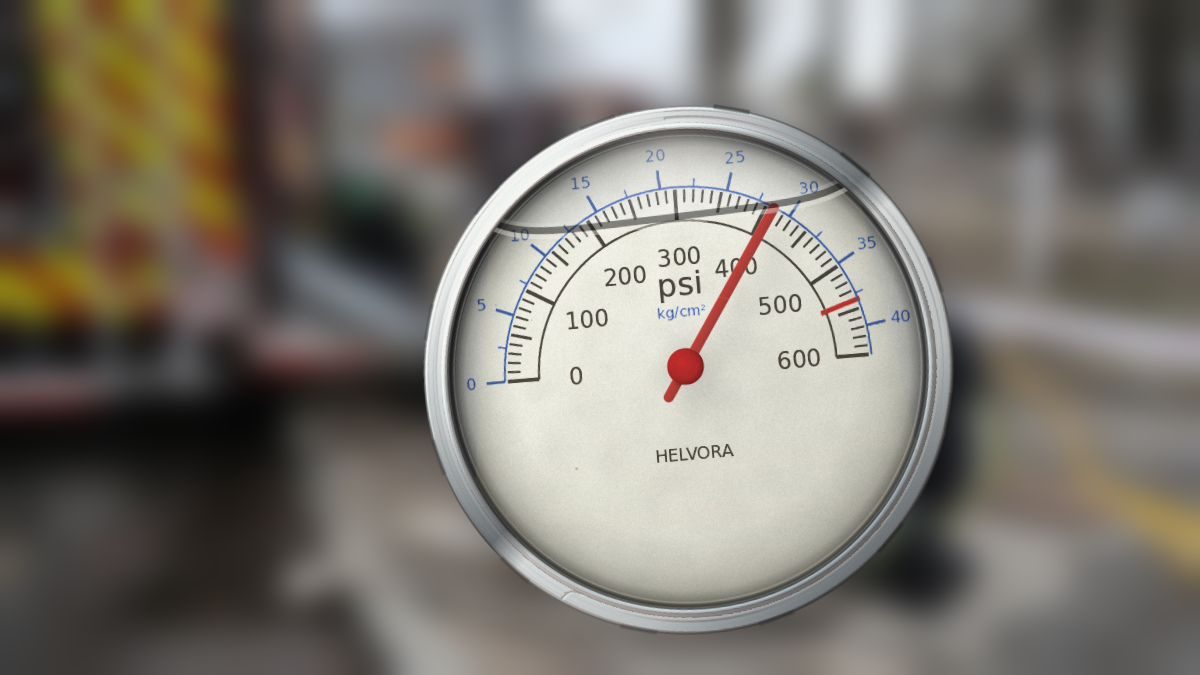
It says 410 psi
